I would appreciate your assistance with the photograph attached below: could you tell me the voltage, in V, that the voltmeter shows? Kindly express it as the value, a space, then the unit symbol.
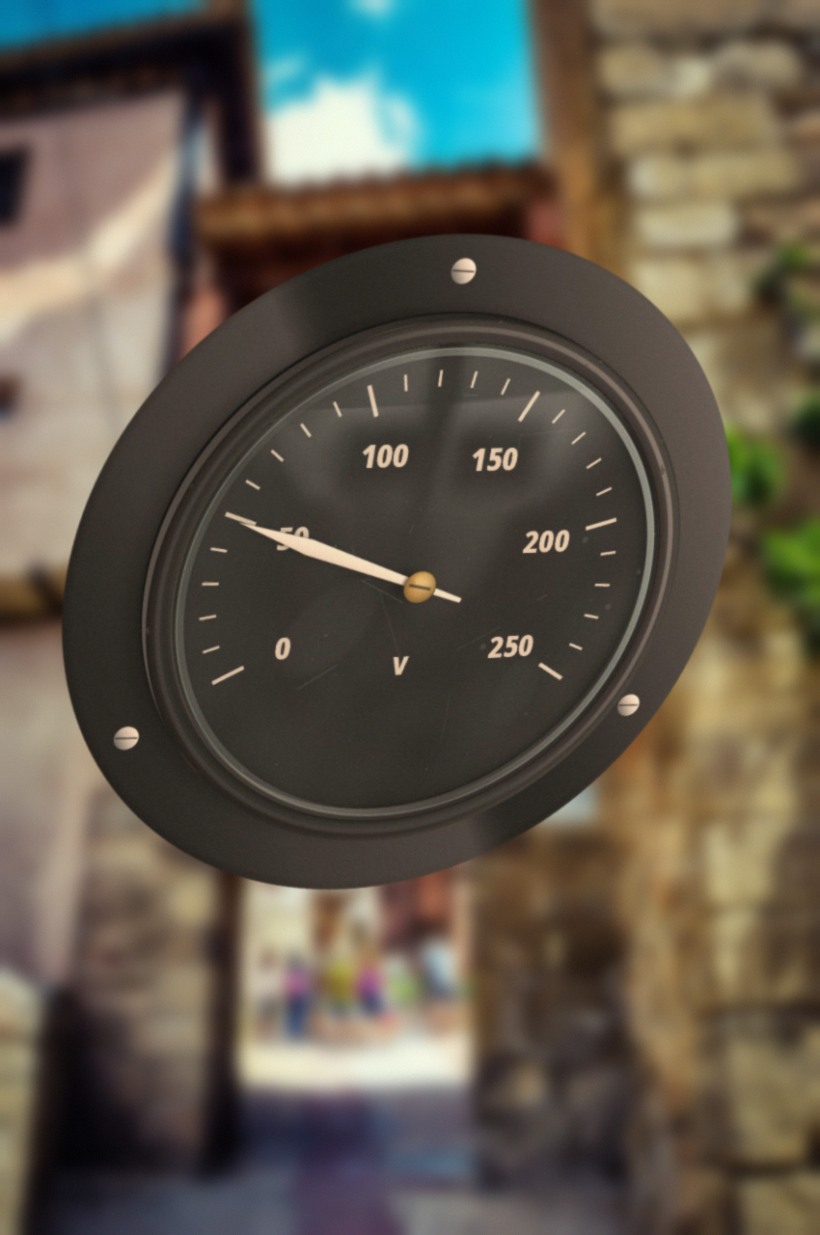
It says 50 V
